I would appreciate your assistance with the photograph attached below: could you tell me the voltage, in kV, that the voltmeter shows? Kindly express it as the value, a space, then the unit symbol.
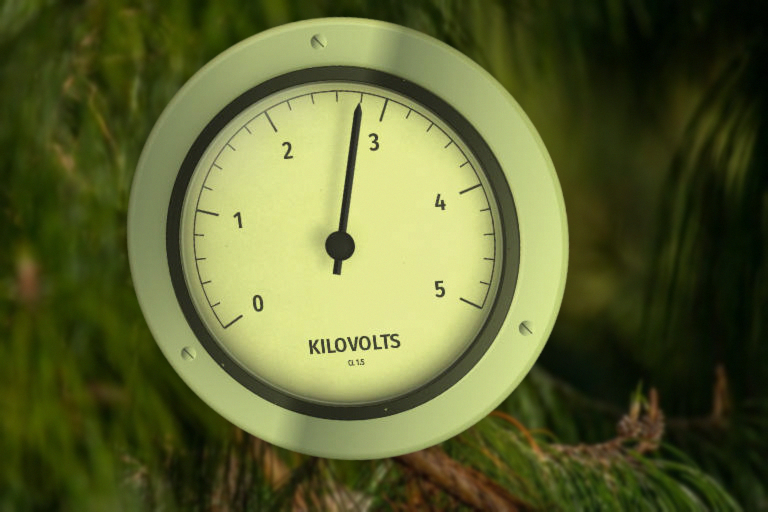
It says 2.8 kV
